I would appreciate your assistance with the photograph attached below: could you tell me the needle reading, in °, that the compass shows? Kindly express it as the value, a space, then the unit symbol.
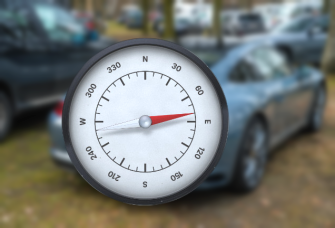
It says 80 °
